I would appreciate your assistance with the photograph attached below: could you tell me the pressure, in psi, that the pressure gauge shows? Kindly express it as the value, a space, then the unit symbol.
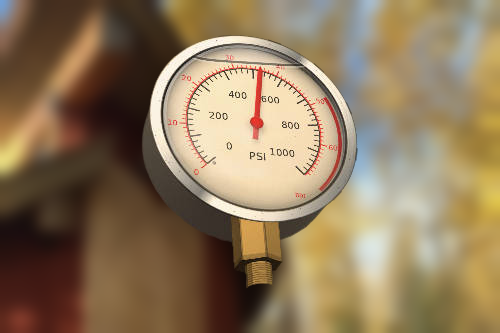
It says 520 psi
